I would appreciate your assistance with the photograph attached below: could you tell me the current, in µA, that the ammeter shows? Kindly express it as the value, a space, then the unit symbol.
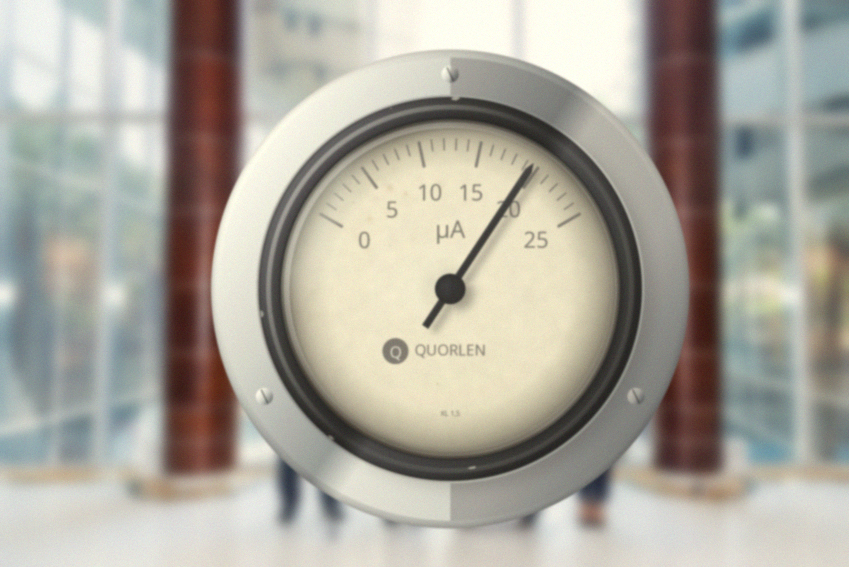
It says 19.5 µA
